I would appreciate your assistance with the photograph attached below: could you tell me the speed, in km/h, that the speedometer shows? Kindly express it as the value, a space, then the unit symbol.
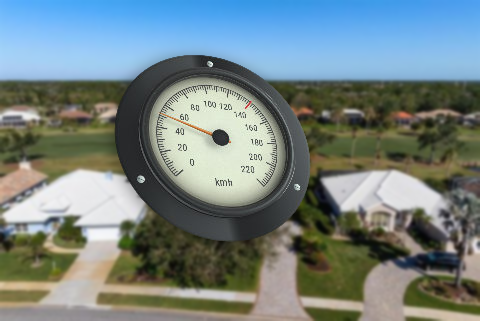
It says 50 km/h
